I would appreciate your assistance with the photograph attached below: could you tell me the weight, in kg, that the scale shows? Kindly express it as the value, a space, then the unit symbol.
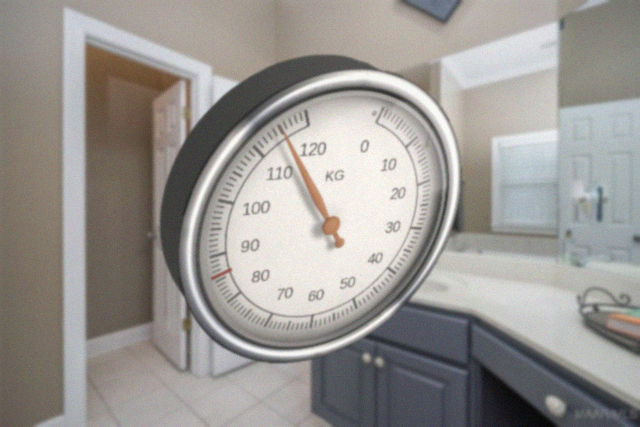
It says 115 kg
